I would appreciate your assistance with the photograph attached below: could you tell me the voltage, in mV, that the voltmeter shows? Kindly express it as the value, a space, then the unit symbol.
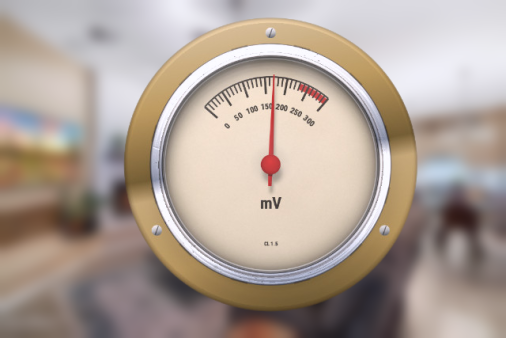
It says 170 mV
